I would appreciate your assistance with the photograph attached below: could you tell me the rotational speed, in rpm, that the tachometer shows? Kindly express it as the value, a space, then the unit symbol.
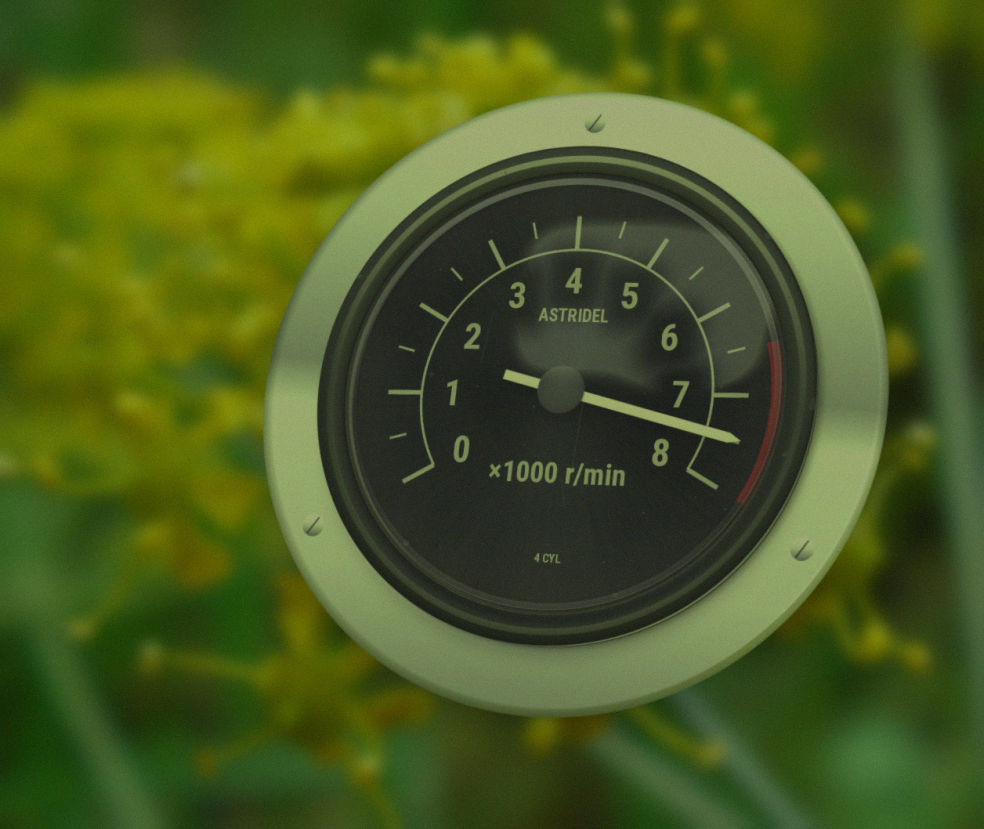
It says 7500 rpm
